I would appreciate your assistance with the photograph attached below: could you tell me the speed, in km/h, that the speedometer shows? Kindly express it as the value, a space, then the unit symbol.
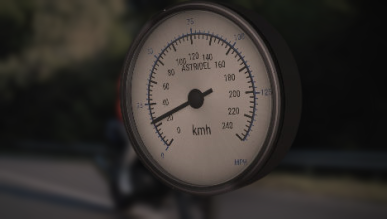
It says 24 km/h
